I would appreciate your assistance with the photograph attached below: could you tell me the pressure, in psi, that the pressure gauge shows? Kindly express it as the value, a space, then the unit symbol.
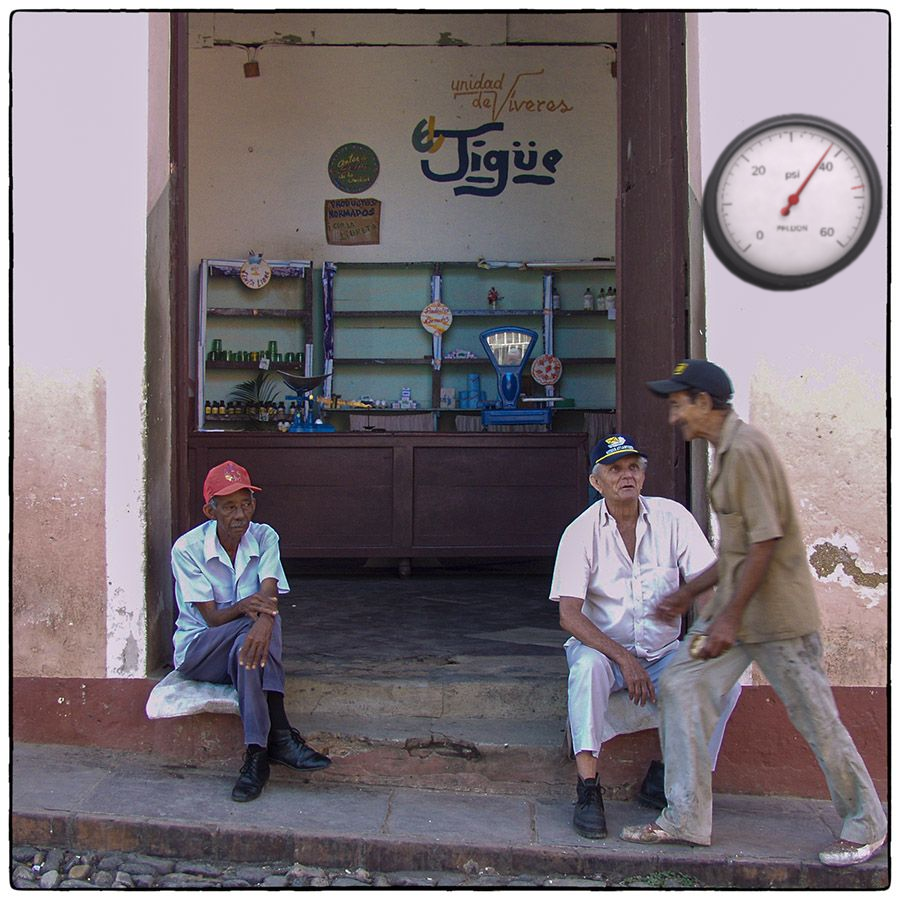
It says 38 psi
